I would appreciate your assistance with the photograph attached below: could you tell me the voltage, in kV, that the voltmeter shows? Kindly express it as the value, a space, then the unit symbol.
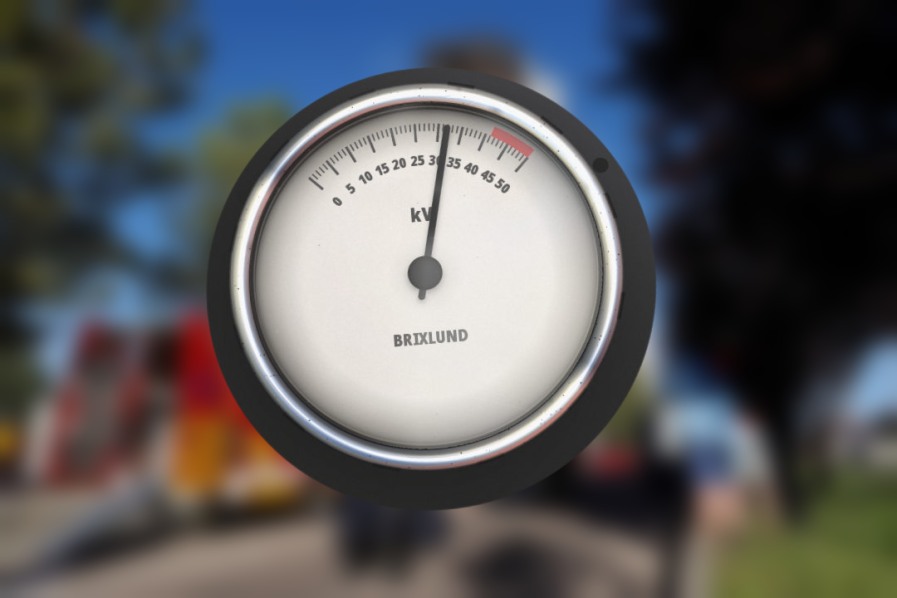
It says 32 kV
